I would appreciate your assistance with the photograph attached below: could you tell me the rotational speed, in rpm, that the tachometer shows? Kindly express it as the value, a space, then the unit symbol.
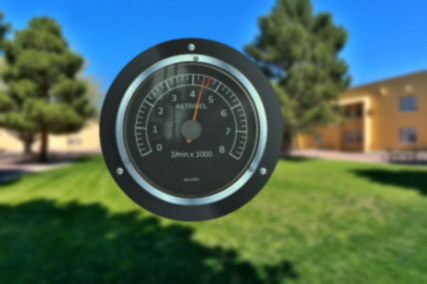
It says 4400 rpm
